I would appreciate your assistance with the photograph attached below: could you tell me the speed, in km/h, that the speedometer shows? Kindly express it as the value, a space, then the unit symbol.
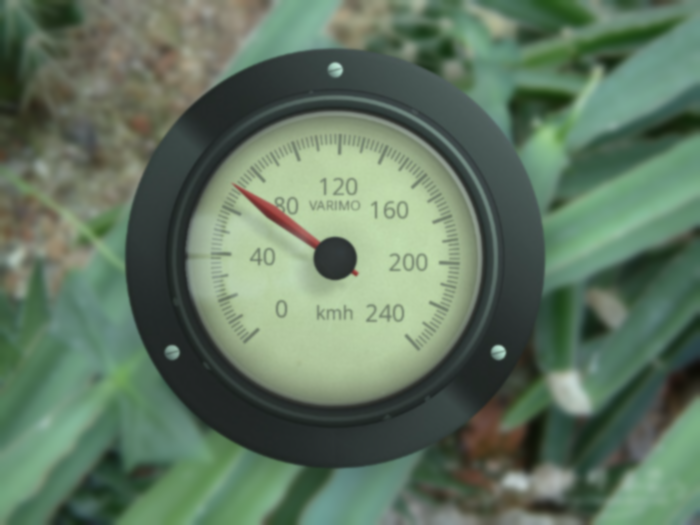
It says 70 km/h
